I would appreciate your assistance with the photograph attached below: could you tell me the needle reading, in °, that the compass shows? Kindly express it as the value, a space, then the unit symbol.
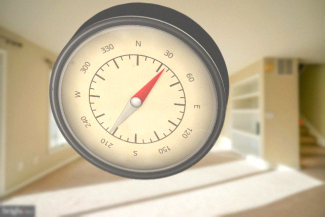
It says 35 °
